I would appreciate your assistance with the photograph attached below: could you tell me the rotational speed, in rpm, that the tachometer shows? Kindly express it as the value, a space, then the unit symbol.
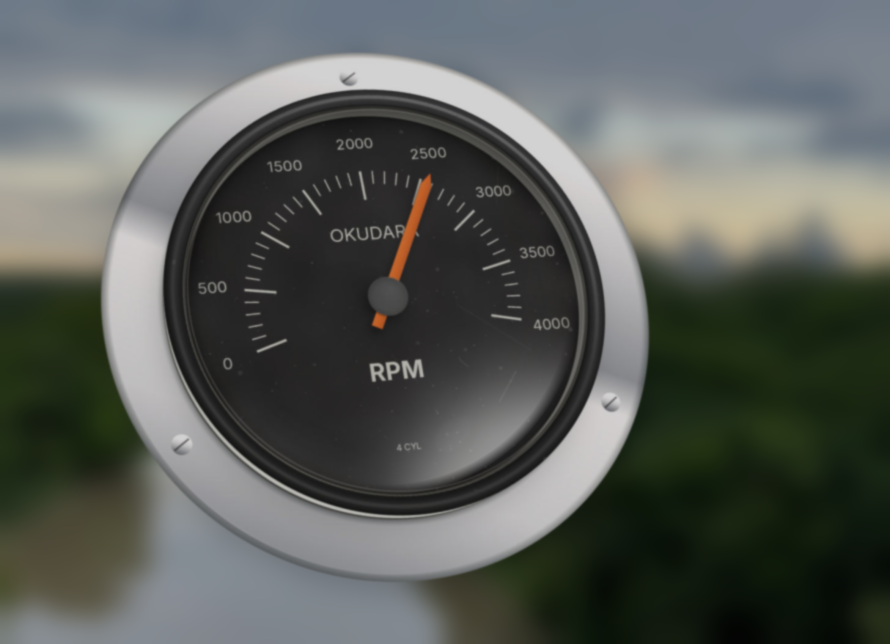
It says 2550 rpm
